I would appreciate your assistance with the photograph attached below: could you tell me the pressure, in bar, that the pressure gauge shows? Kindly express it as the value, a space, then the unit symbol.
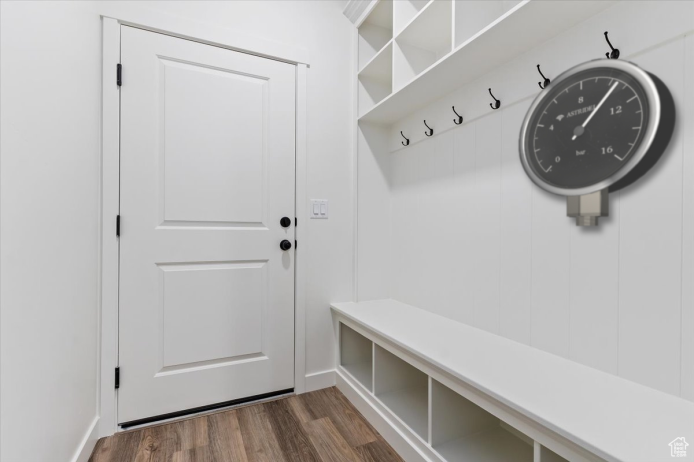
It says 10.5 bar
